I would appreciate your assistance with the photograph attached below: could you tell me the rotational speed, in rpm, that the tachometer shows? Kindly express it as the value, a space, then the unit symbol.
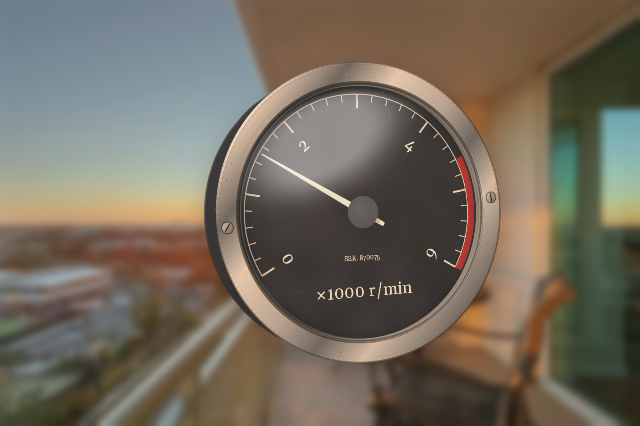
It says 1500 rpm
